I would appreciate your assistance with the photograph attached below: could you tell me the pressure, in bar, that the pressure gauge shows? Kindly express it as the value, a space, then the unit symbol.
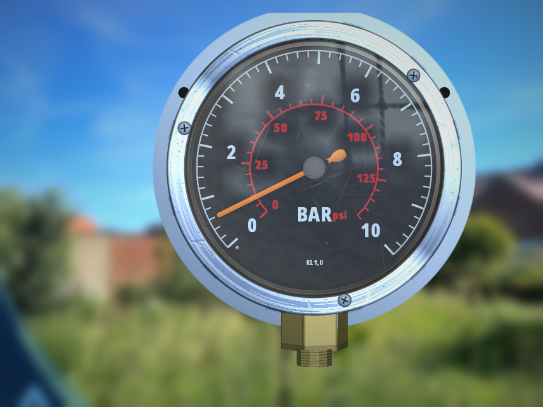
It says 0.6 bar
